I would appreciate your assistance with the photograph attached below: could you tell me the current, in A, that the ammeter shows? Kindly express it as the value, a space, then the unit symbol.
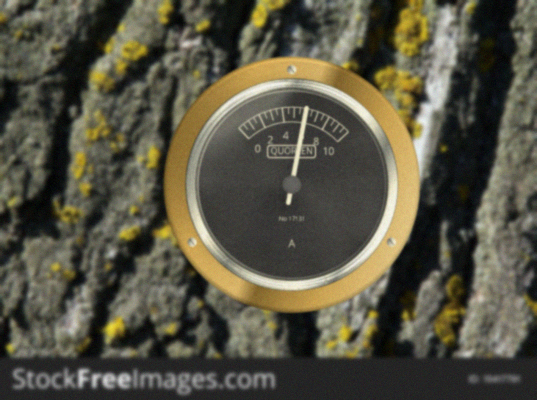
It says 6 A
